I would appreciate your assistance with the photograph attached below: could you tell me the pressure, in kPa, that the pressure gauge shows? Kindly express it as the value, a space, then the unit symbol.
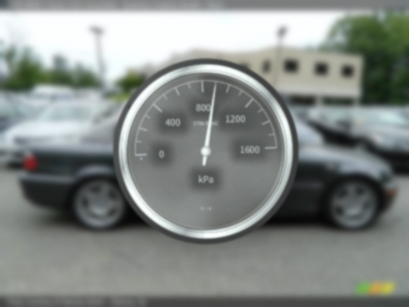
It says 900 kPa
